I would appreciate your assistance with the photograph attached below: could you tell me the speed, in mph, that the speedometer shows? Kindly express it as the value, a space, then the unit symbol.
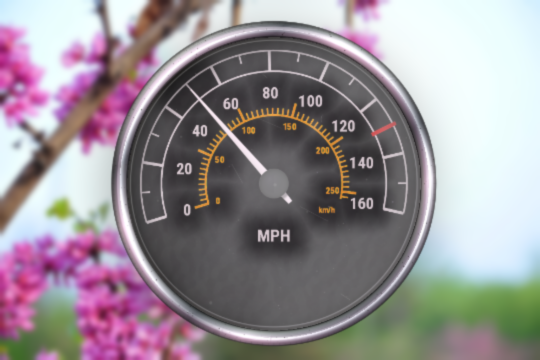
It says 50 mph
